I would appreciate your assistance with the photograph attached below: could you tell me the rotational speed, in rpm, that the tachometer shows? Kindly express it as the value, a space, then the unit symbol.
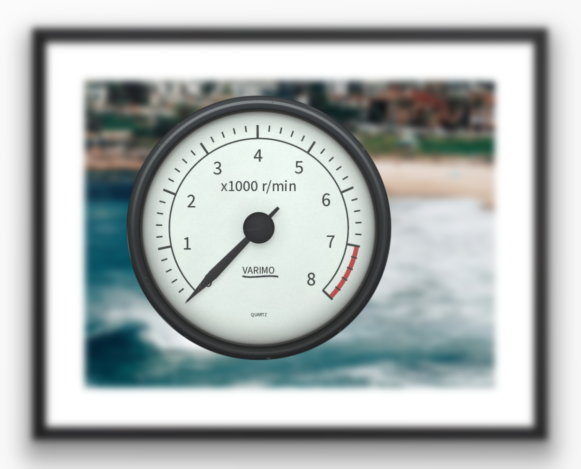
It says 0 rpm
